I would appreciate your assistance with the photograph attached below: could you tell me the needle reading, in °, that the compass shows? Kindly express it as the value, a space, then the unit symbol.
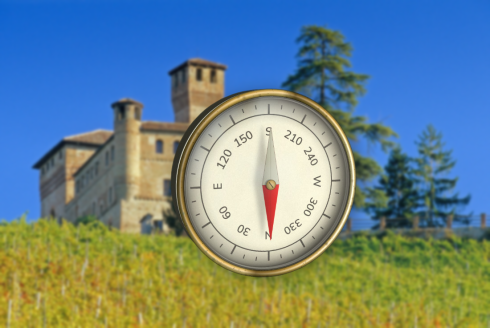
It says 0 °
